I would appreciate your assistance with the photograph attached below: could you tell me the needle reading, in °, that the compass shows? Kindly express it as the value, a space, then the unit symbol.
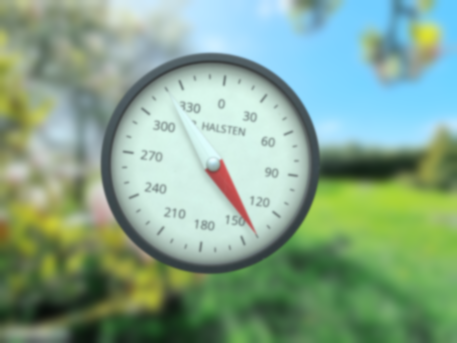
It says 140 °
